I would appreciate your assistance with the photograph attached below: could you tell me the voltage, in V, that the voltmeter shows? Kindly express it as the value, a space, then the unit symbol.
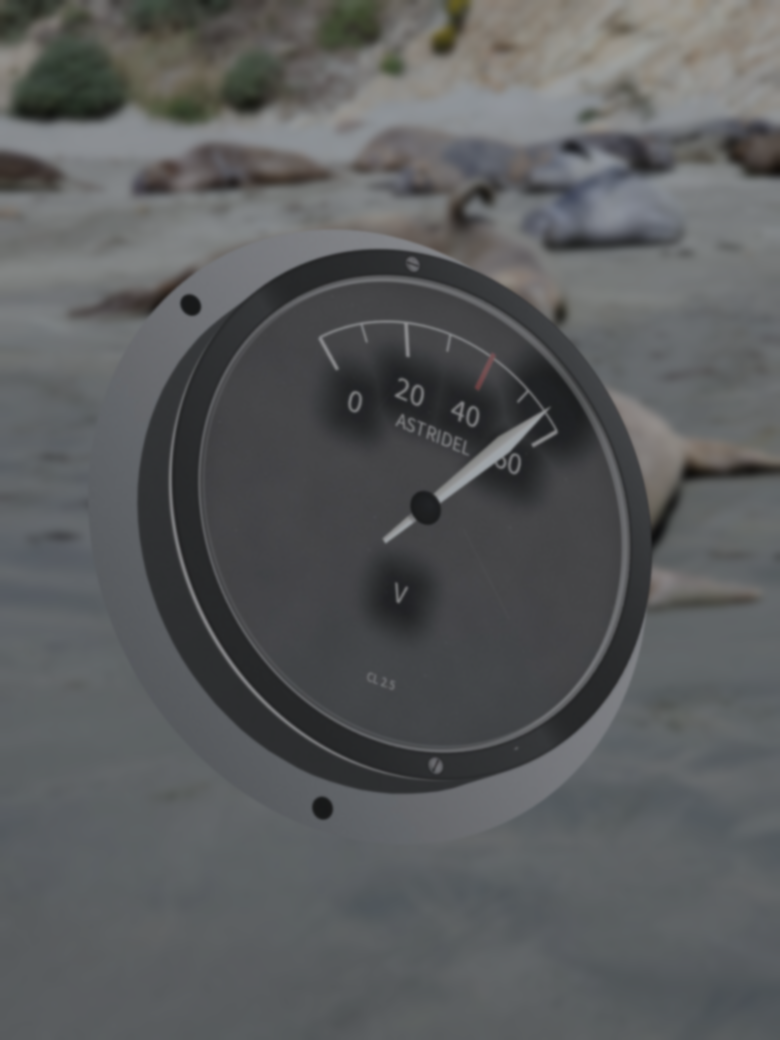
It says 55 V
